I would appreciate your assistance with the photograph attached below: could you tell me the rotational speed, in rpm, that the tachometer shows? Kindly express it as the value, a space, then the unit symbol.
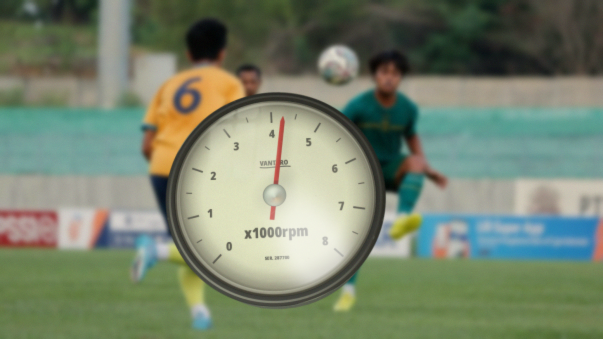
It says 4250 rpm
